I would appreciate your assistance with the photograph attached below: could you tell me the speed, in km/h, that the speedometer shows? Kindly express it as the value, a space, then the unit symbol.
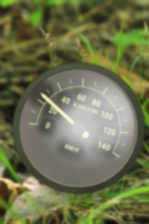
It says 25 km/h
